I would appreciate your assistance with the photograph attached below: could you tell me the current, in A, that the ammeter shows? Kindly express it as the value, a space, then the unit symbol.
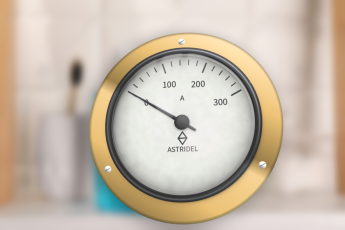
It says 0 A
